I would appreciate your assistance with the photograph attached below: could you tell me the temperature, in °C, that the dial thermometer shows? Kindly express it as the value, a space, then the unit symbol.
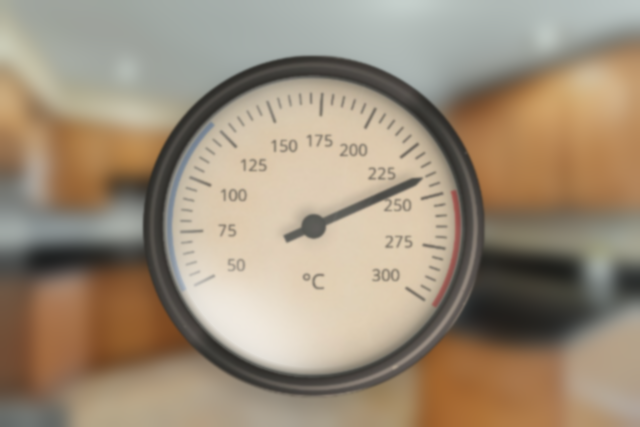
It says 240 °C
